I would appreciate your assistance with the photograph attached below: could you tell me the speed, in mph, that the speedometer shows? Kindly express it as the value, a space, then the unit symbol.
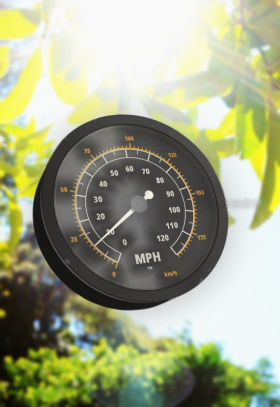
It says 10 mph
